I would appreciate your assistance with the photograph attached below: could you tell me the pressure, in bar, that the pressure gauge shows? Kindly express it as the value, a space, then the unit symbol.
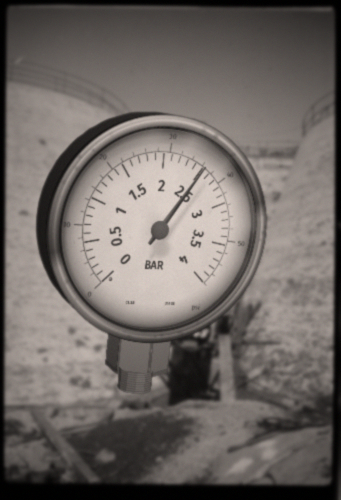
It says 2.5 bar
